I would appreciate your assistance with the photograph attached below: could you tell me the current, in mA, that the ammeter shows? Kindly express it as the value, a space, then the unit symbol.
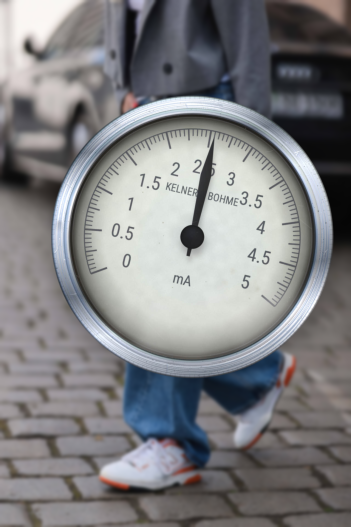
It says 2.55 mA
